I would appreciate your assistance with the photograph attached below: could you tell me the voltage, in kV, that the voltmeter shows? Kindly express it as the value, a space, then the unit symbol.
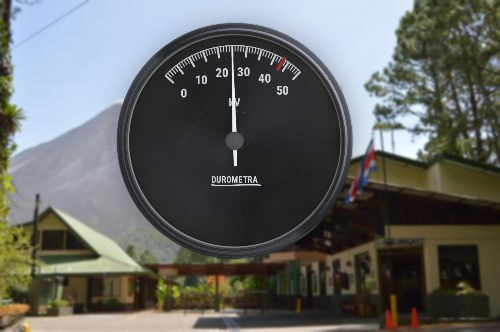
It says 25 kV
